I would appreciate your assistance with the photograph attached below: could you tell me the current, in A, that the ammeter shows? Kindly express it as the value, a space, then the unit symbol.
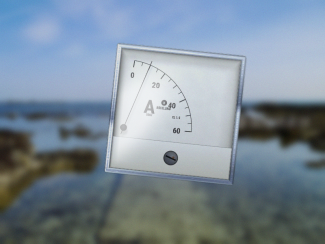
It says 10 A
